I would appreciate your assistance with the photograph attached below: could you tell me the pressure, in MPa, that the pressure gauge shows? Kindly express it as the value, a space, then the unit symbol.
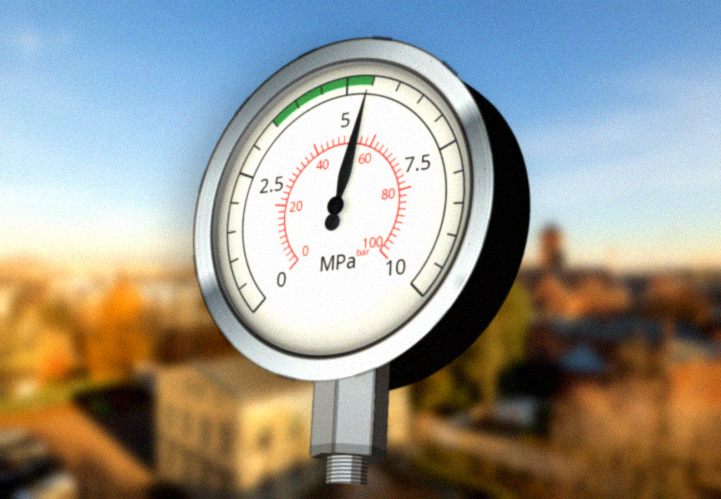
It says 5.5 MPa
